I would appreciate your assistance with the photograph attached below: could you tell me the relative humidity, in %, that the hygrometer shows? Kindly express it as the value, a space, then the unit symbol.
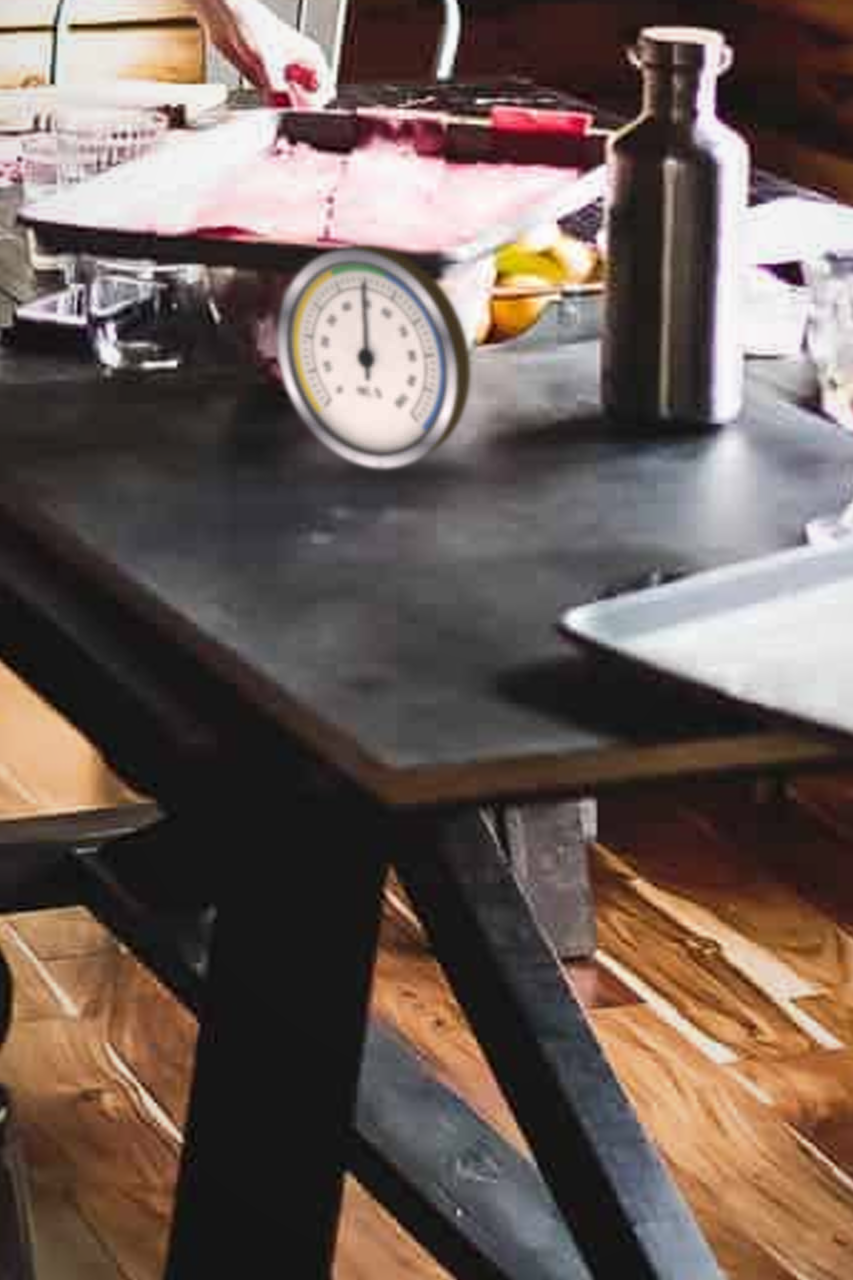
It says 50 %
